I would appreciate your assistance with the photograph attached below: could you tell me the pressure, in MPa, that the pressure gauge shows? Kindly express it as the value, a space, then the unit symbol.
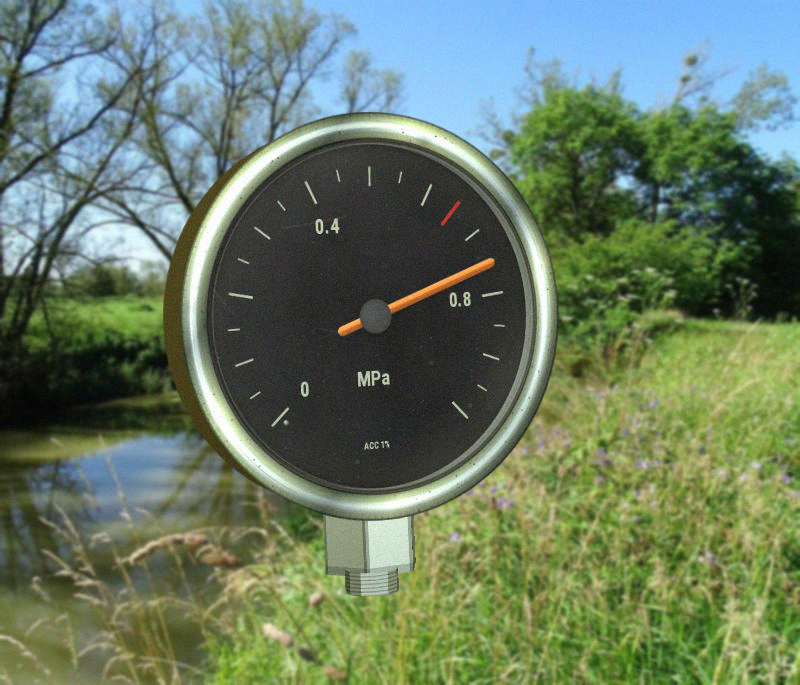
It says 0.75 MPa
